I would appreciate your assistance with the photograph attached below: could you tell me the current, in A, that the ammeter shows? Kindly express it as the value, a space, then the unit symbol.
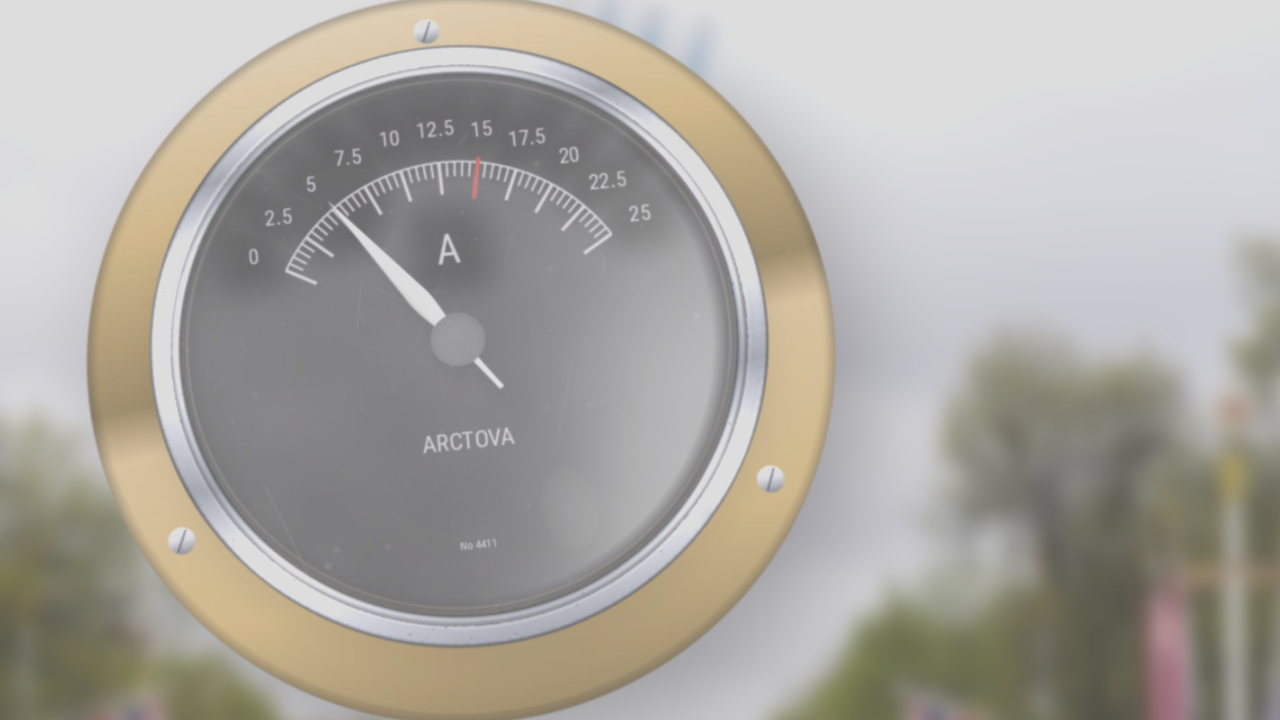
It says 5 A
